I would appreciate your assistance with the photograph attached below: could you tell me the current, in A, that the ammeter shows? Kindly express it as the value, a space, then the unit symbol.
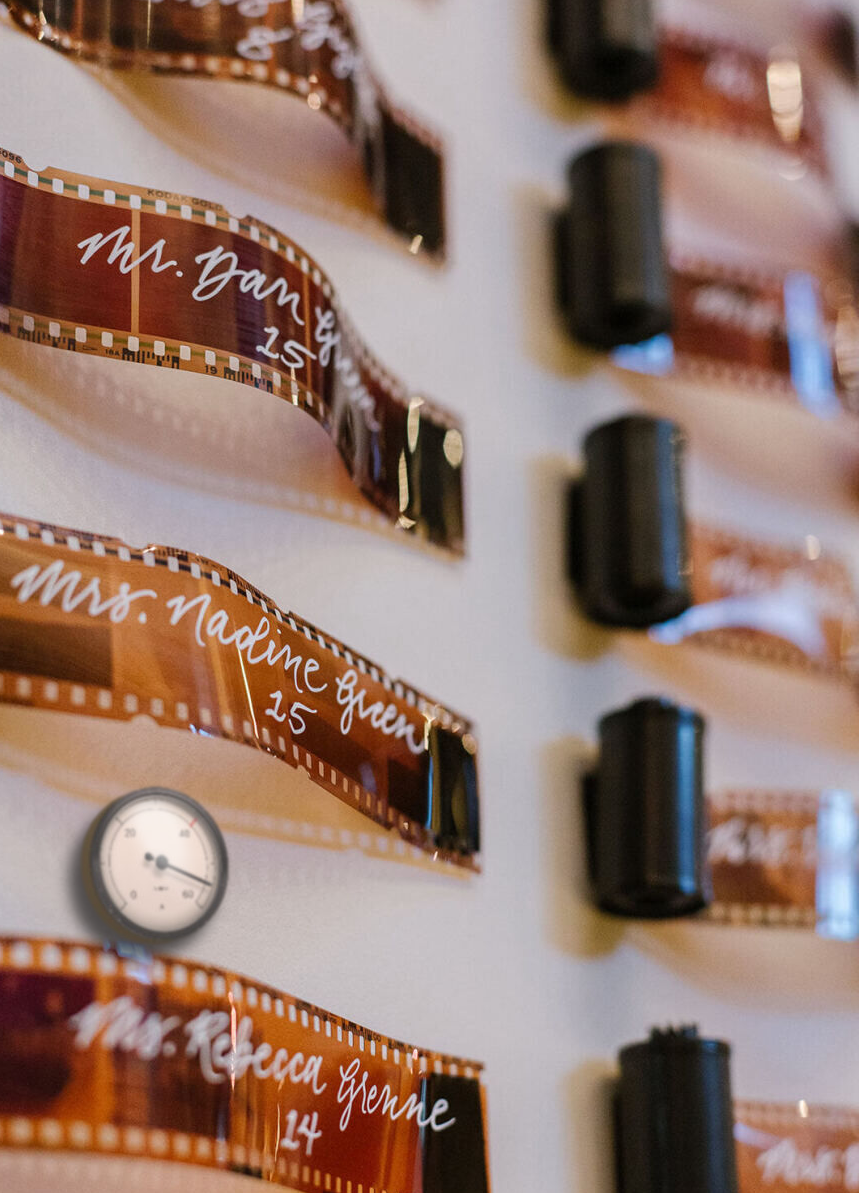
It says 55 A
